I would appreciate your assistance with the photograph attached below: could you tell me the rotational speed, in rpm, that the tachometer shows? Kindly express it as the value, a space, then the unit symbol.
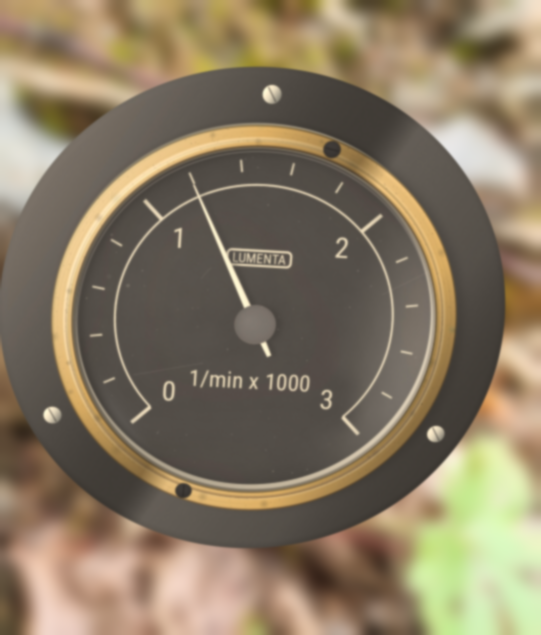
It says 1200 rpm
